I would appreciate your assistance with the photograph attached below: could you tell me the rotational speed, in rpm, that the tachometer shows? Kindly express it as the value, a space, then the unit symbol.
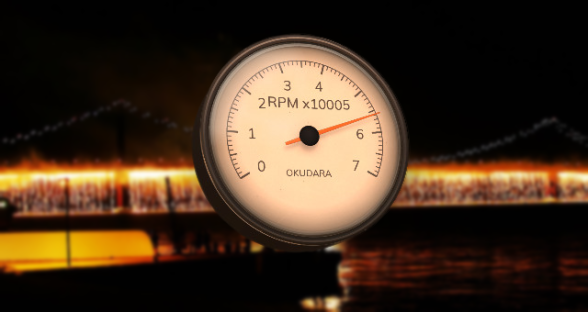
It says 5600 rpm
